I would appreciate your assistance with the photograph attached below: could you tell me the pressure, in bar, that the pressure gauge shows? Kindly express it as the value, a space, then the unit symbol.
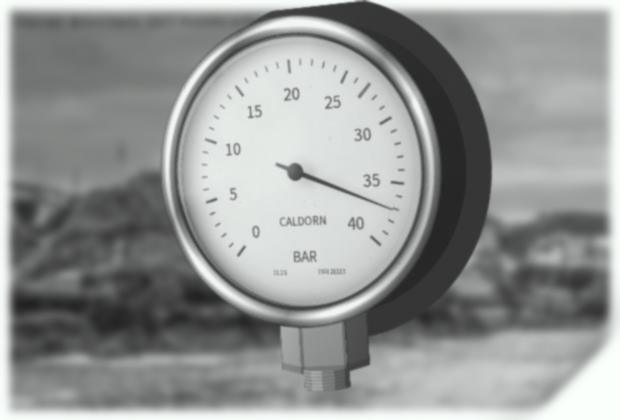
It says 37 bar
